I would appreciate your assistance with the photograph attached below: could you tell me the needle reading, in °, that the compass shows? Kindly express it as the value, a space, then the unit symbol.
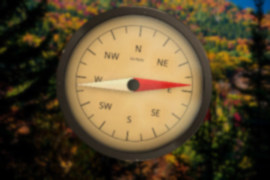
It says 82.5 °
